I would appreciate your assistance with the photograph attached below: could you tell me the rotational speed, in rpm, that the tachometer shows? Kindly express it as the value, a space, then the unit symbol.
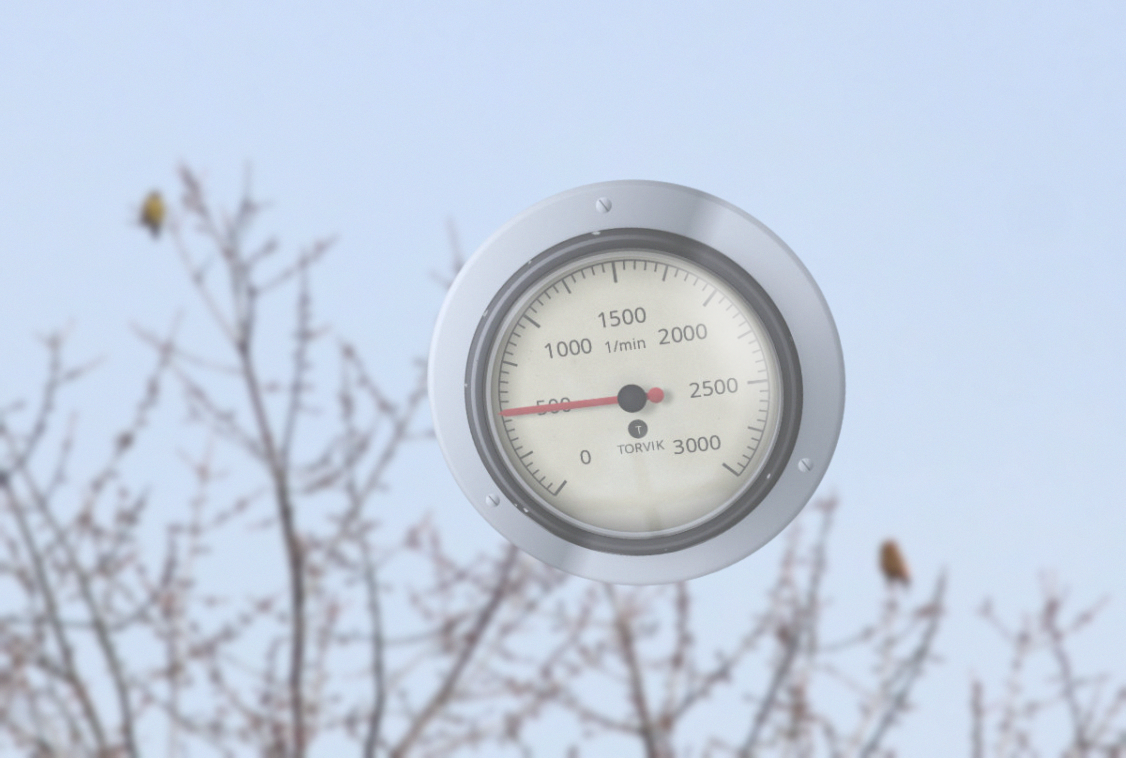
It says 500 rpm
